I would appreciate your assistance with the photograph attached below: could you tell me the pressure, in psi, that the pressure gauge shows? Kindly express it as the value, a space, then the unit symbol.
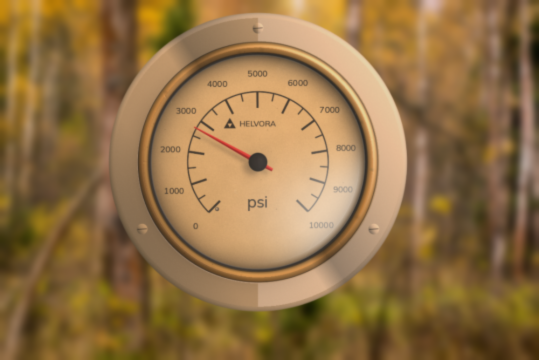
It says 2750 psi
